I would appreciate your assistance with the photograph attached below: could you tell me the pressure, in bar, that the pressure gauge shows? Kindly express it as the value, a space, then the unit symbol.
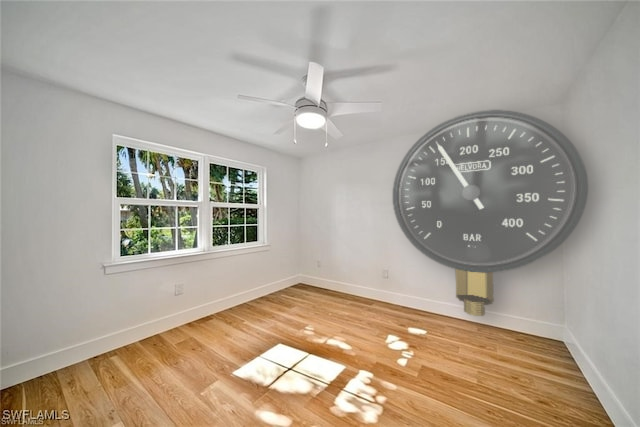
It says 160 bar
